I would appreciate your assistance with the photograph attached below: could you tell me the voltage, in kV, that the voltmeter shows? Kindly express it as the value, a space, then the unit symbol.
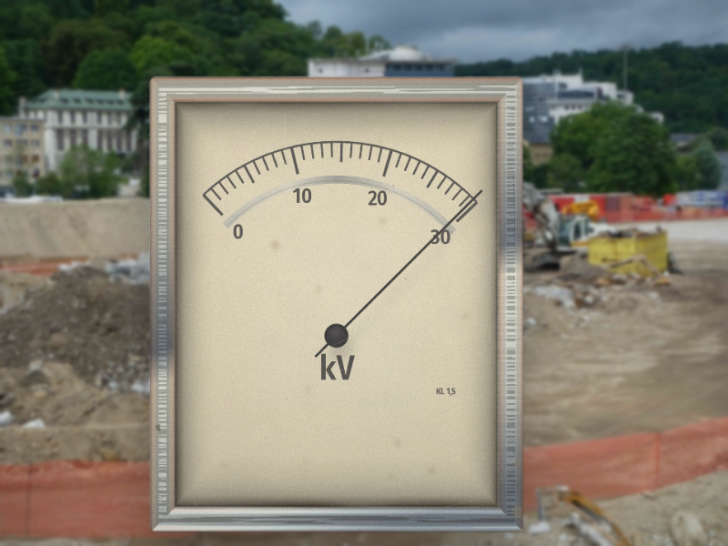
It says 29.5 kV
